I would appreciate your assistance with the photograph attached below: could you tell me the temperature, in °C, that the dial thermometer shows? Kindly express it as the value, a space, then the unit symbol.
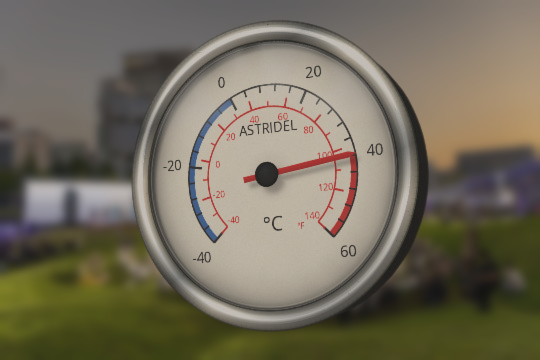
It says 40 °C
